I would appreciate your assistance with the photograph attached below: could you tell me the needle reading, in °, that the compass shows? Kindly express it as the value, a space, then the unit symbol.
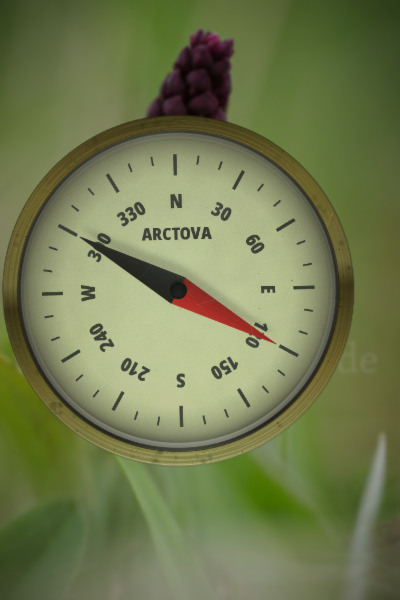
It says 120 °
